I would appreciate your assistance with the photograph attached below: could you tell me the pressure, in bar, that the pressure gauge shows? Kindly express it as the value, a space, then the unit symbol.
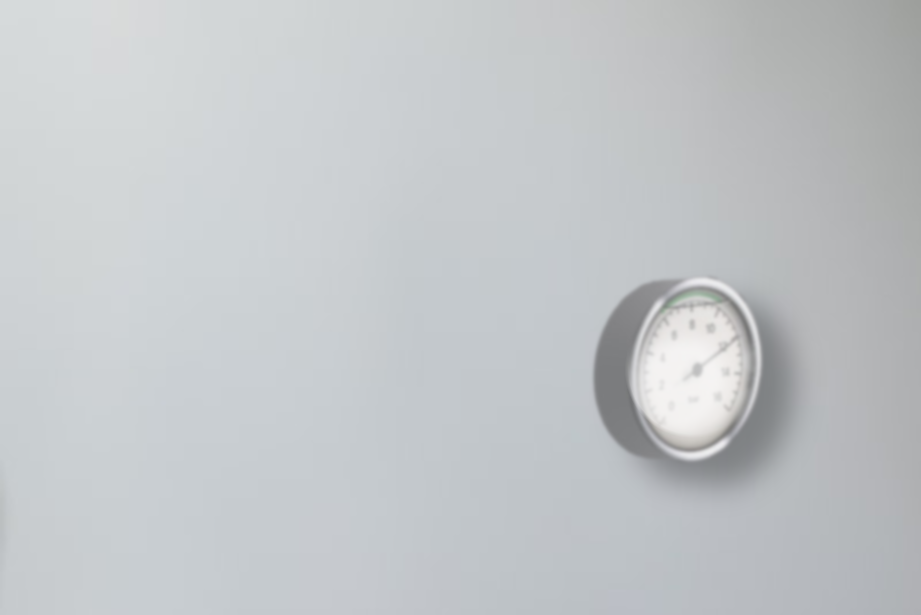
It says 12 bar
